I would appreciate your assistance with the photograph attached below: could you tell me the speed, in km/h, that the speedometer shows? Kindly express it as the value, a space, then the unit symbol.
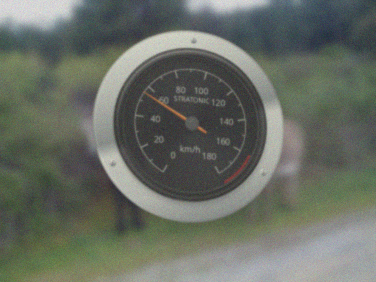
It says 55 km/h
